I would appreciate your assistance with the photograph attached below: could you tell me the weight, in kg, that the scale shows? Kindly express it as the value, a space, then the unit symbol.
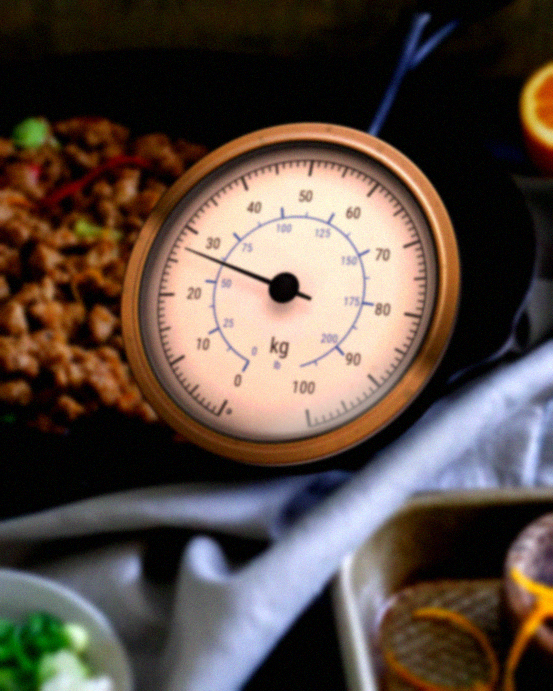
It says 27 kg
